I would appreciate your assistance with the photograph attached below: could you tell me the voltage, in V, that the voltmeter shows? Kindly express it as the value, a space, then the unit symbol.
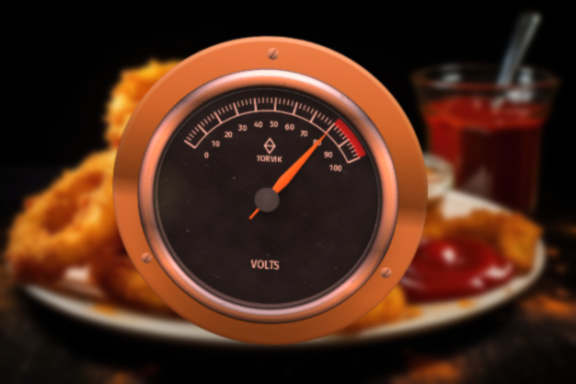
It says 80 V
